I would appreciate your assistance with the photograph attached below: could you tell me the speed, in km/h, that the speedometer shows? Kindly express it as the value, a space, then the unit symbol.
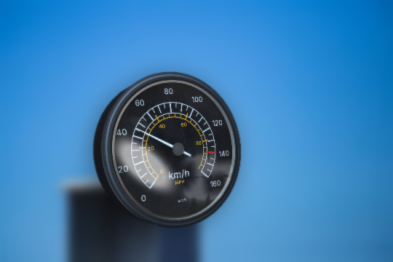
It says 45 km/h
